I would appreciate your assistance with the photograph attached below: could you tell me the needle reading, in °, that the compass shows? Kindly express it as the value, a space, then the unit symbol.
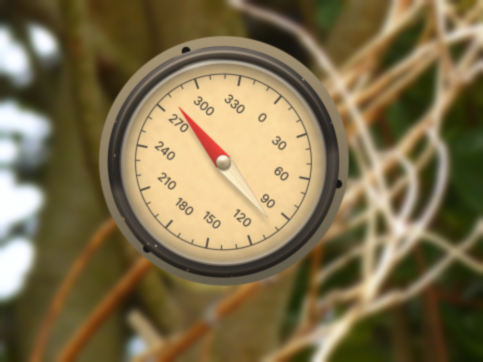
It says 280 °
